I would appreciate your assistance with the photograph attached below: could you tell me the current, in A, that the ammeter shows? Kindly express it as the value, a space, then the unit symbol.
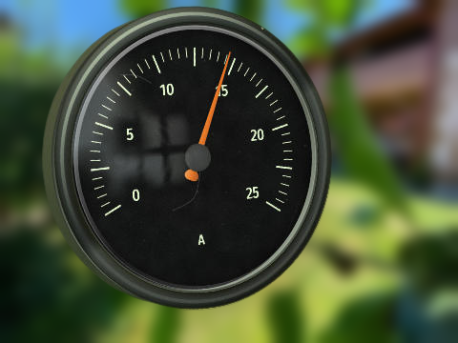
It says 14.5 A
